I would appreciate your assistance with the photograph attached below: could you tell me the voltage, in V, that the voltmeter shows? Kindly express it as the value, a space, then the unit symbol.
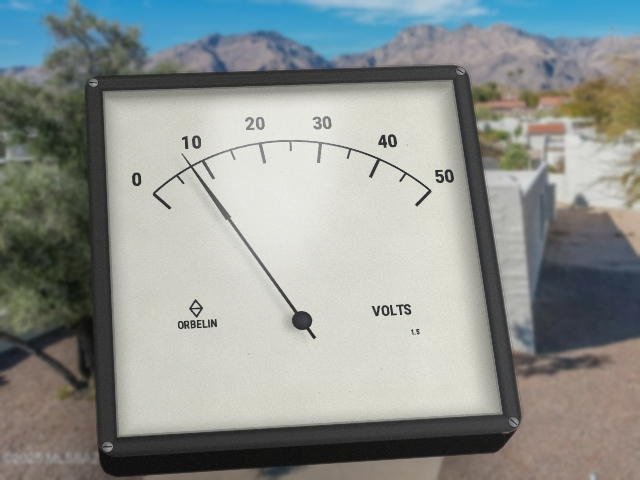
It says 7.5 V
